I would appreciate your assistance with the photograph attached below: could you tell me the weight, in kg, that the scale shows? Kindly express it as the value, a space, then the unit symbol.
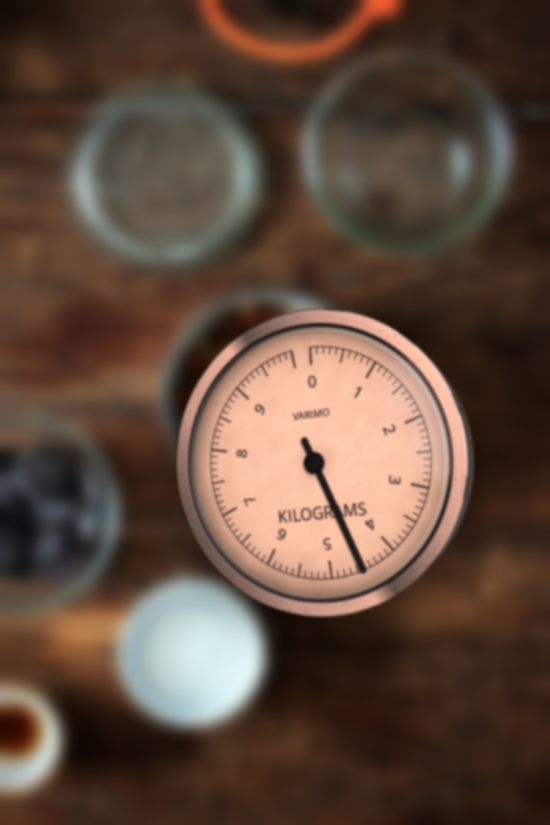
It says 4.5 kg
